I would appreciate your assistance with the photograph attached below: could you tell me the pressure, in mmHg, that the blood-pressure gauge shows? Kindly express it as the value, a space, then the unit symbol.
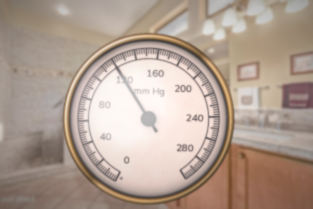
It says 120 mmHg
